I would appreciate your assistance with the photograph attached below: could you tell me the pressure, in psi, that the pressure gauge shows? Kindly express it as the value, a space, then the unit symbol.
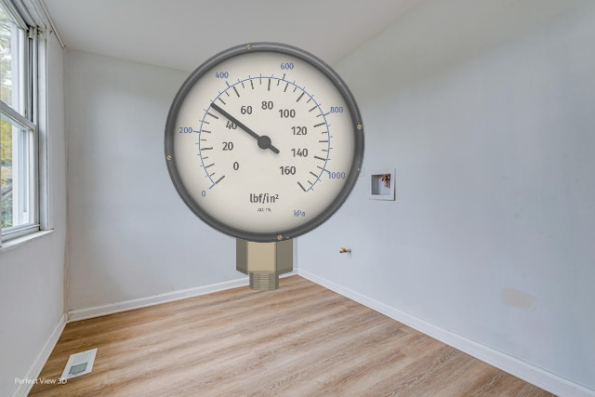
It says 45 psi
